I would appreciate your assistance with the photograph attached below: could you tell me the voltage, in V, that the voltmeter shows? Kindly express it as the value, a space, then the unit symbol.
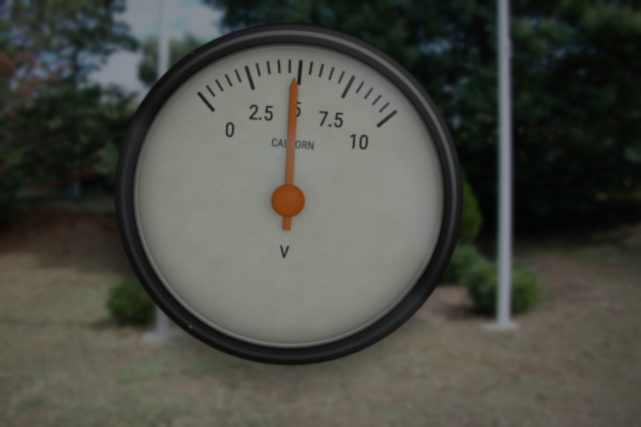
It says 4.75 V
